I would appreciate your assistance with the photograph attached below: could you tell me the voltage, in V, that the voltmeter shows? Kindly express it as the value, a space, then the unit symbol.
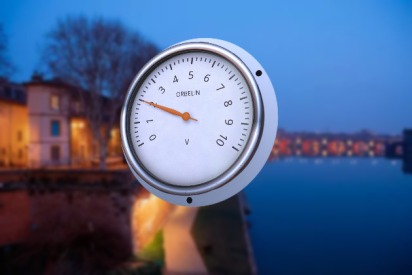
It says 2 V
